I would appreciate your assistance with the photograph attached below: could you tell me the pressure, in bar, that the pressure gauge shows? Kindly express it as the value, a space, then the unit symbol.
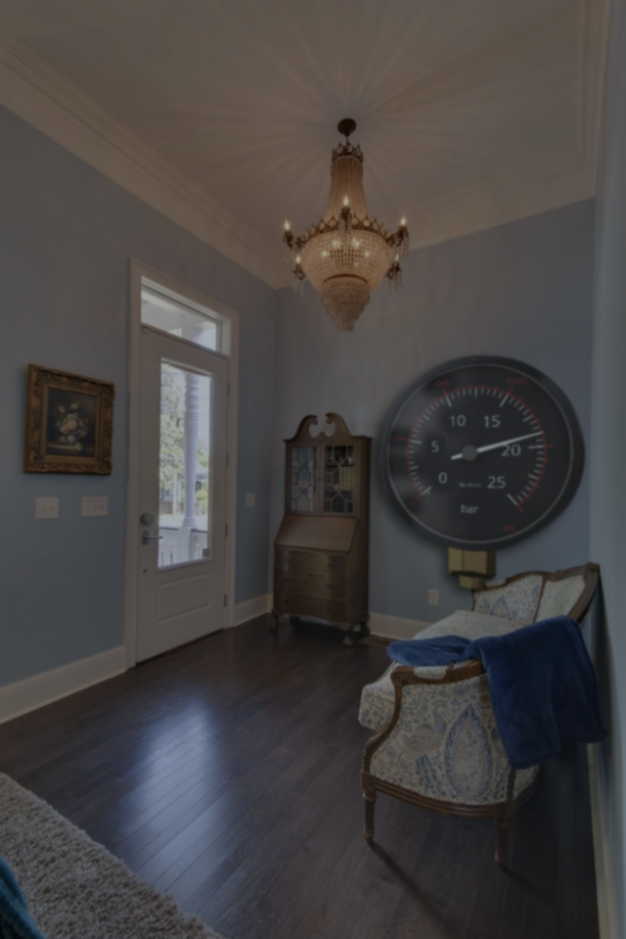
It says 19 bar
